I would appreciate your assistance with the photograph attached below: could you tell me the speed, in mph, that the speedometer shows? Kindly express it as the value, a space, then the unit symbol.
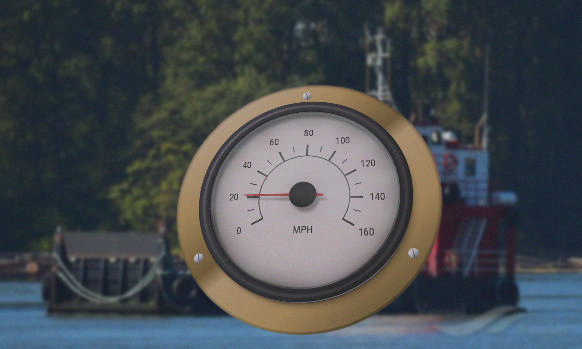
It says 20 mph
